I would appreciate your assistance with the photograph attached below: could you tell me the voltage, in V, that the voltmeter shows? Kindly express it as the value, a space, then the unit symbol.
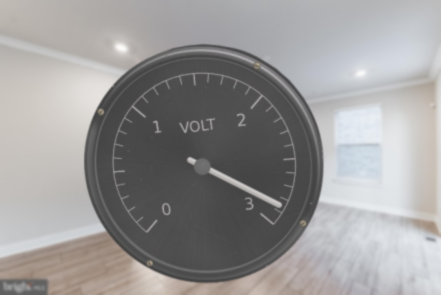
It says 2.85 V
